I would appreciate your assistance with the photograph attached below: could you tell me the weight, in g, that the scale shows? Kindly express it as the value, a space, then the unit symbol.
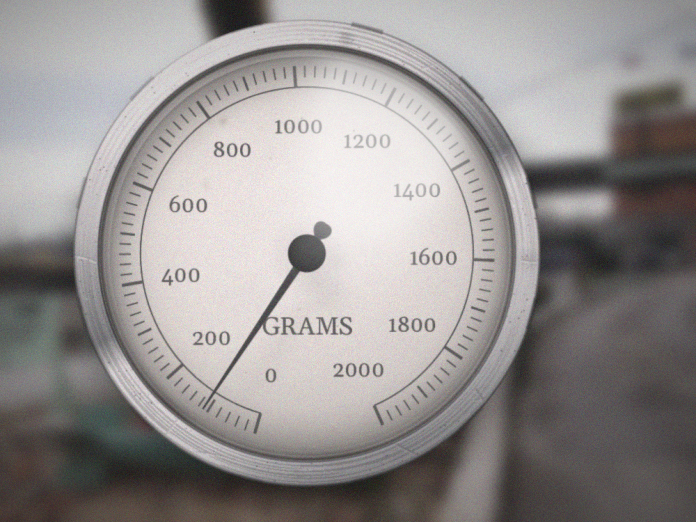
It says 110 g
